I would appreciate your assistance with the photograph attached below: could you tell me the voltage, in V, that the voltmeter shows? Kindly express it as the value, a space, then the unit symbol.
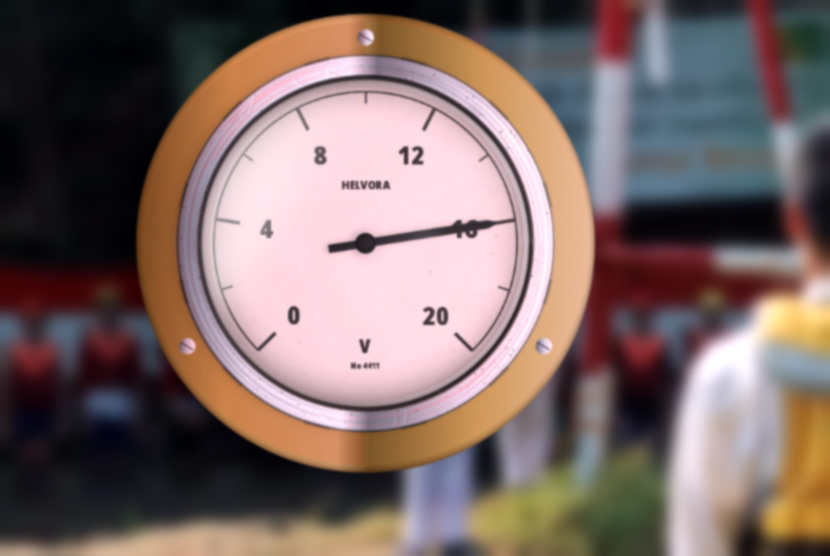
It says 16 V
